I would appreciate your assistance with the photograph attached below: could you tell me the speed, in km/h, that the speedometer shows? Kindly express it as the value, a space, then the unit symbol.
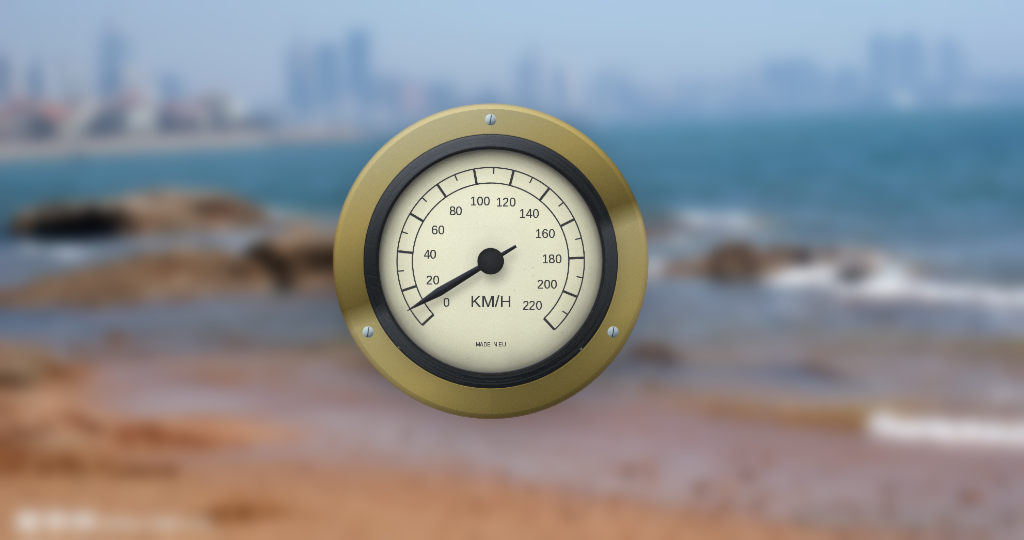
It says 10 km/h
